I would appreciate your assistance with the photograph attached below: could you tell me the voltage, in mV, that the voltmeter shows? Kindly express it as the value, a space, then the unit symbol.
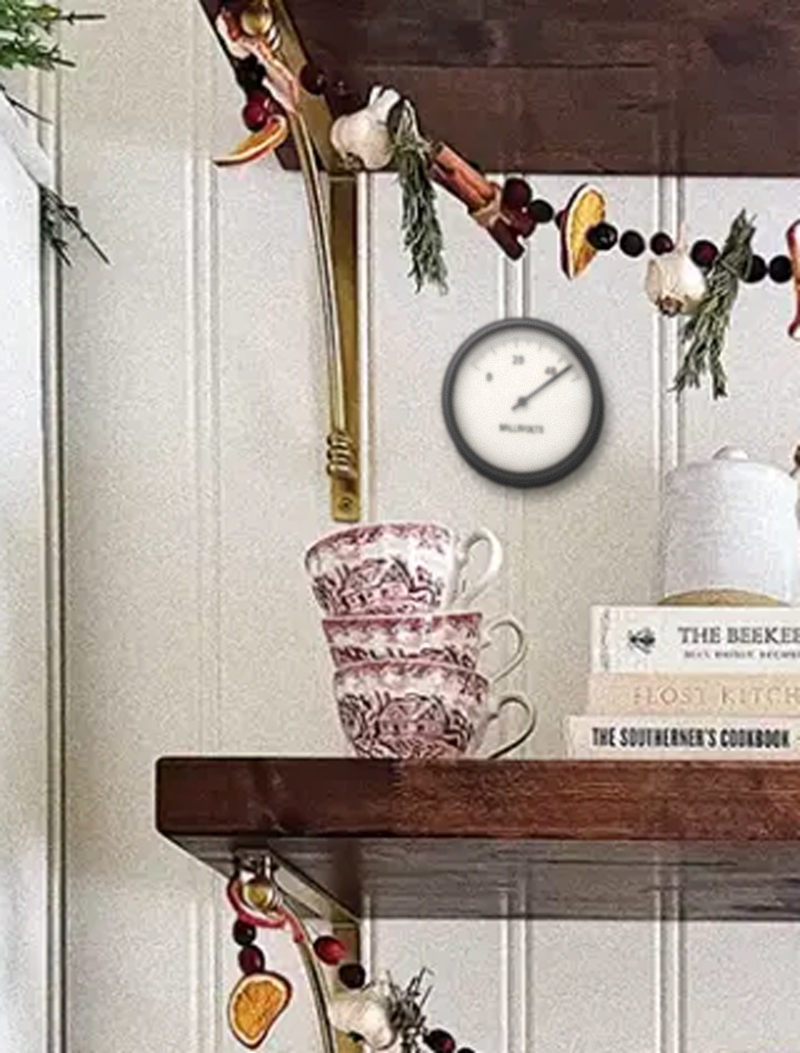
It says 45 mV
